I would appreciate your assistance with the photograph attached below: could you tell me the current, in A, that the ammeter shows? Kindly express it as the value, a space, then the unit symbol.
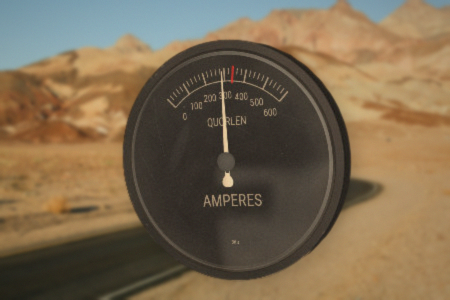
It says 300 A
